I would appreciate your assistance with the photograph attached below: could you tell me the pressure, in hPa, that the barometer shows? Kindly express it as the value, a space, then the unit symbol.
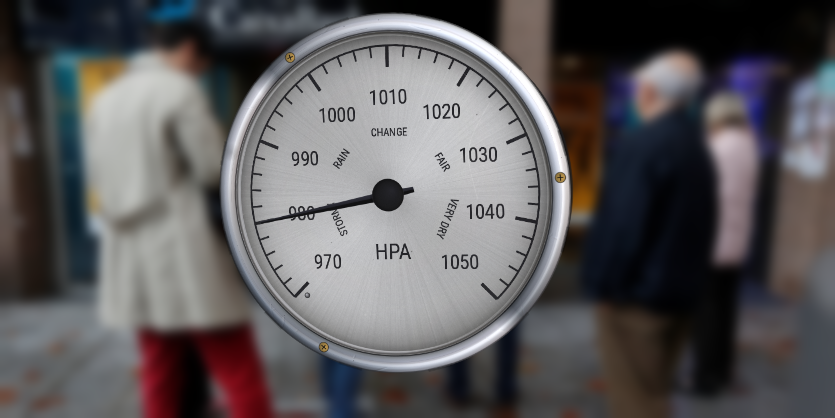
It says 980 hPa
